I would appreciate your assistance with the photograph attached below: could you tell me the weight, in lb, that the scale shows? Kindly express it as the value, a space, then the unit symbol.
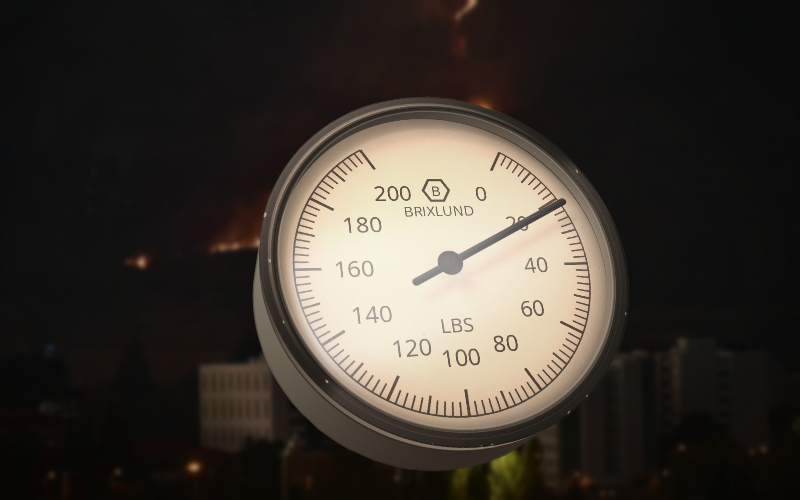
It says 22 lb
